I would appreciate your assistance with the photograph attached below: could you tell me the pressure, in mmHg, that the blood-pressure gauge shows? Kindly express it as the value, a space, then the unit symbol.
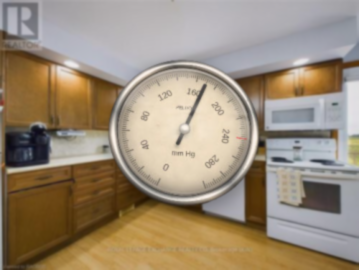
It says 170 mmHg
